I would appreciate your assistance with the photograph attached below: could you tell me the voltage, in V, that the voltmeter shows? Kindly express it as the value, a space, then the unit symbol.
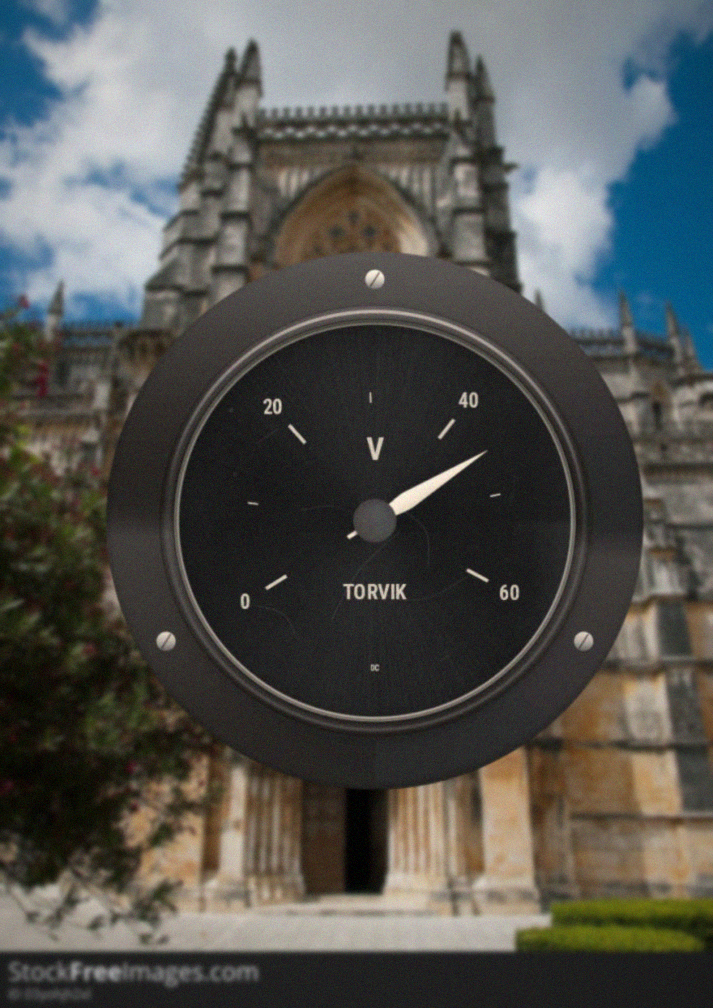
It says 45 V
